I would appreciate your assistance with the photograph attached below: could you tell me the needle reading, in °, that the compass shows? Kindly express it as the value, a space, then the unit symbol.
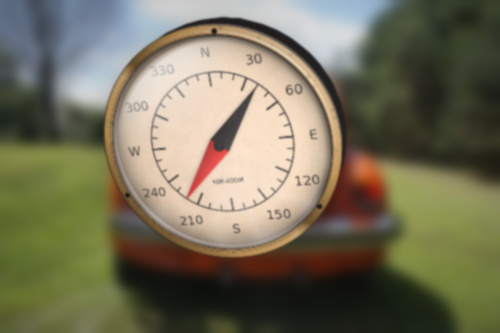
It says 220 °
